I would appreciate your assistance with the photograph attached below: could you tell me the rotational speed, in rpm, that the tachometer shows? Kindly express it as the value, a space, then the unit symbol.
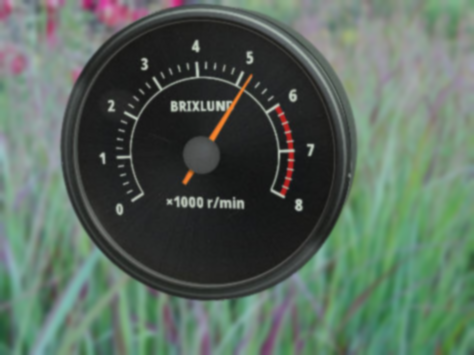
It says 5200 rpm
